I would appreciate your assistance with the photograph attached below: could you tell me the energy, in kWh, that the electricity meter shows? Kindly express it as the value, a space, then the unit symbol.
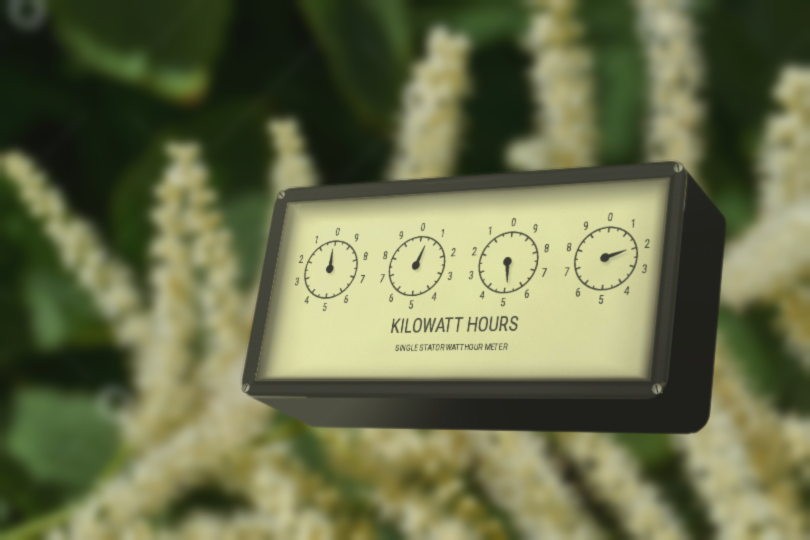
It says 52 kWh
